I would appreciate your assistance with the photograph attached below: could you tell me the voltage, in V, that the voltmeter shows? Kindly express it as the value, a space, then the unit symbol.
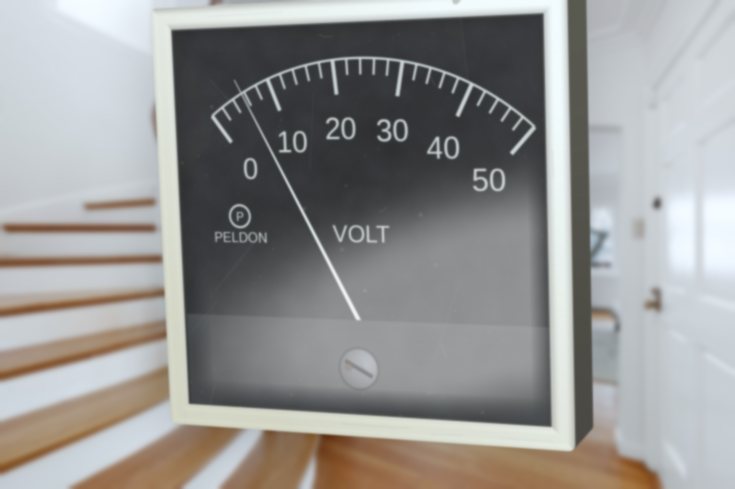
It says 6 V
